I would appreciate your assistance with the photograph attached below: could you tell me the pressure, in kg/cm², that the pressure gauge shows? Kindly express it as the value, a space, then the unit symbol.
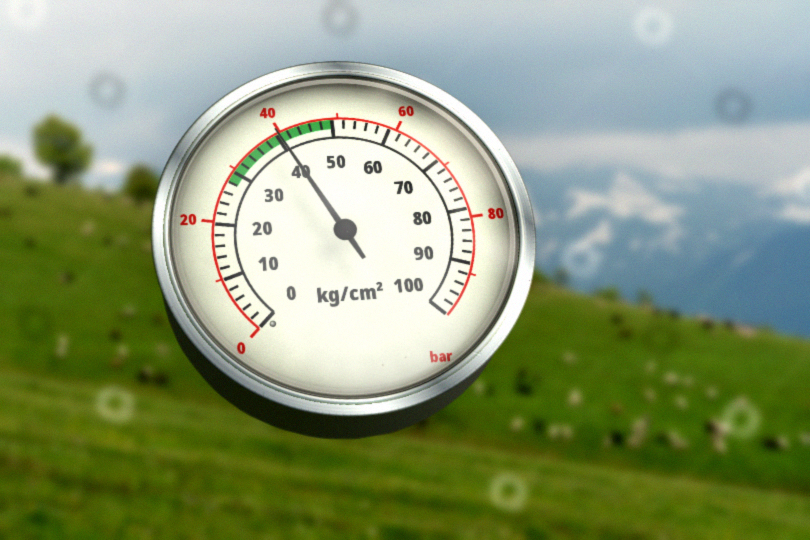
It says 40 kg/cm²
